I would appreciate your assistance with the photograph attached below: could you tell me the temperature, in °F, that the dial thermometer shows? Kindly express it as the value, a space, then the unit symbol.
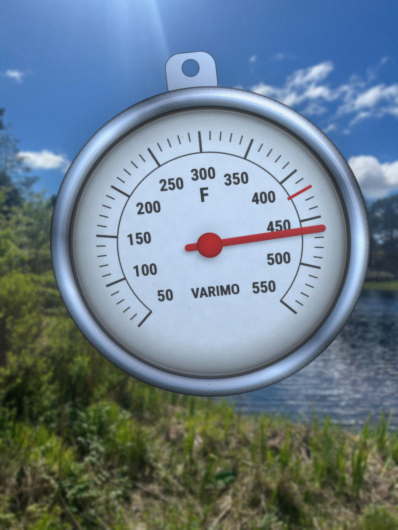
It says 460 °F
